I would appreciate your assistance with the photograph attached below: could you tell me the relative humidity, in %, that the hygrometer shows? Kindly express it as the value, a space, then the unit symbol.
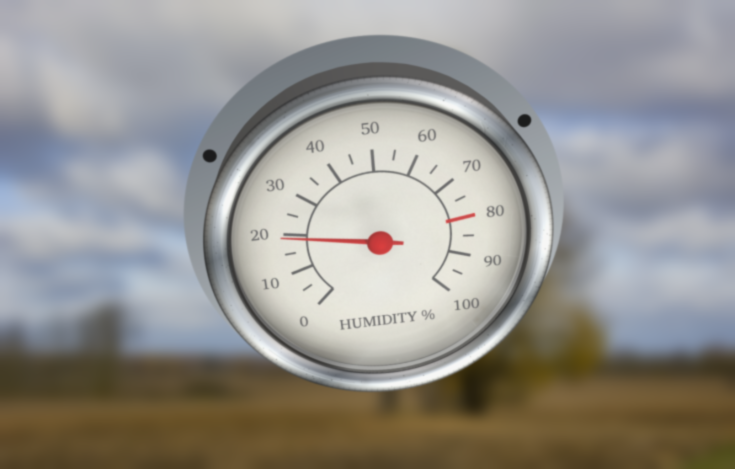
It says 20 %
